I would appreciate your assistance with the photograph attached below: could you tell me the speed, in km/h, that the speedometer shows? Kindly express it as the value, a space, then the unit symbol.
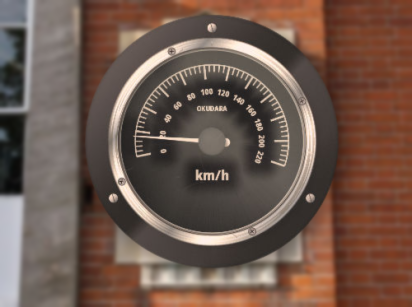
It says 16 km/h
